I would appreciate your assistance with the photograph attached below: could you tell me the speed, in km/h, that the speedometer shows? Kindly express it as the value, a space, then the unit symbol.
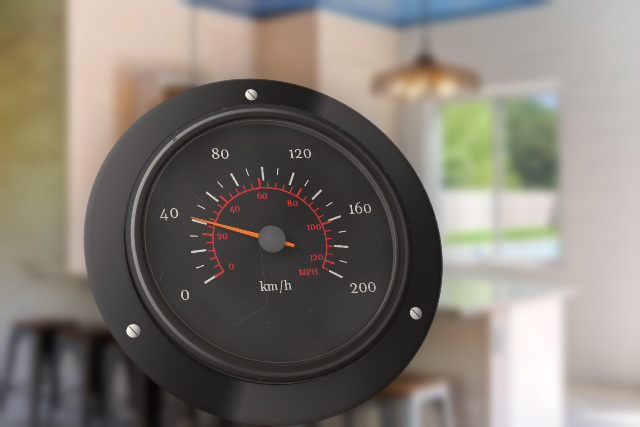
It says 40 km/h
